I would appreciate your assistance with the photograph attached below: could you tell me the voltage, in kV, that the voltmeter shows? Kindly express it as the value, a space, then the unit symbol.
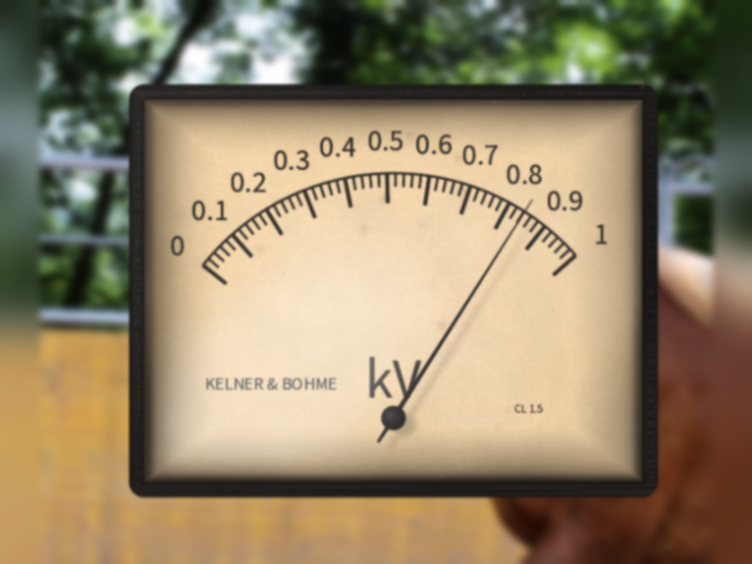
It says 0.84 kV
